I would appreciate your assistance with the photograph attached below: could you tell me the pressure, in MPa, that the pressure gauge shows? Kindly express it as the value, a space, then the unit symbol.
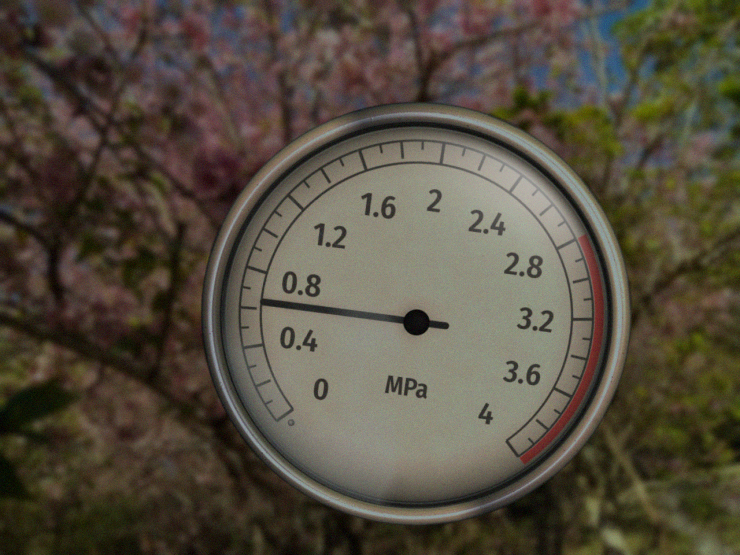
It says 0.65 MPa
